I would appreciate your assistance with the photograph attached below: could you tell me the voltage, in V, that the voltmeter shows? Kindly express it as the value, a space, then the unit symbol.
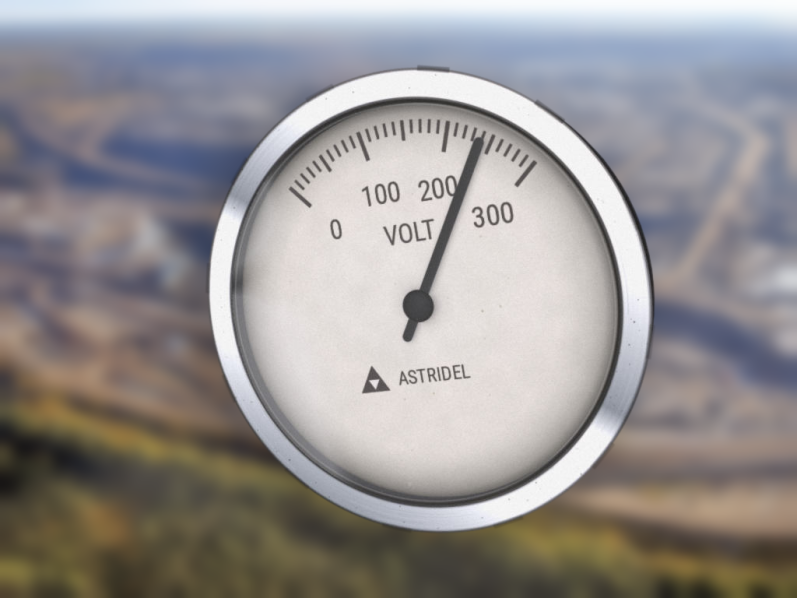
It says 240 V
